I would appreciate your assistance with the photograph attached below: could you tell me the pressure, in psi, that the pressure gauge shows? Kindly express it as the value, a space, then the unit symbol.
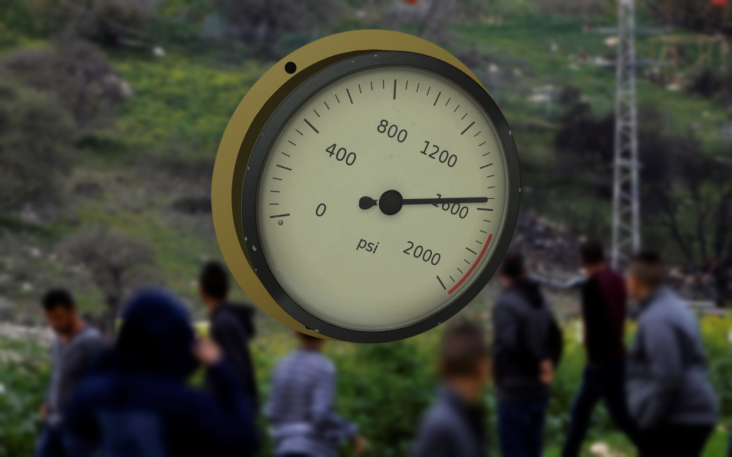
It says 1550 psi
